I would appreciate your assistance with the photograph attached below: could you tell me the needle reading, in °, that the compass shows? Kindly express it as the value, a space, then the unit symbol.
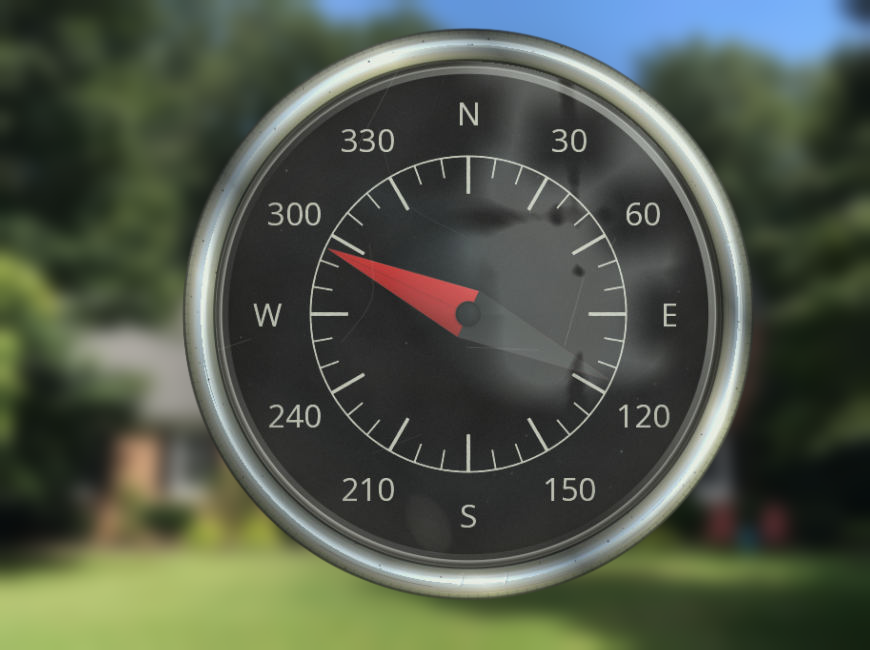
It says 295 °
